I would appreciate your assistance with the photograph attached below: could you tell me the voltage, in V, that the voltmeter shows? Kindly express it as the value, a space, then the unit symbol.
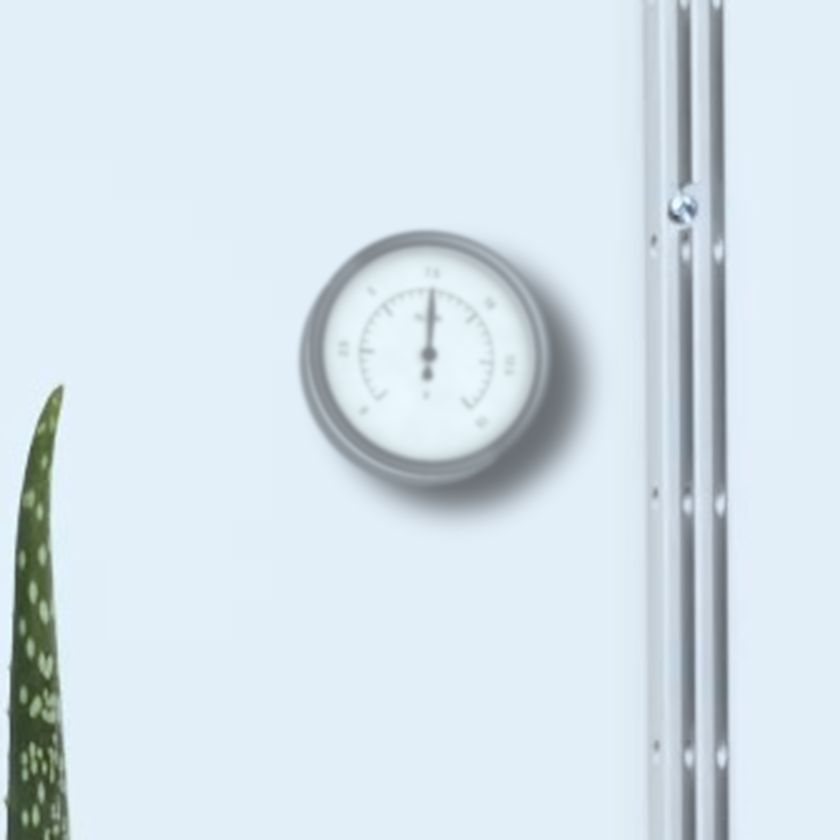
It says 7.5 V
